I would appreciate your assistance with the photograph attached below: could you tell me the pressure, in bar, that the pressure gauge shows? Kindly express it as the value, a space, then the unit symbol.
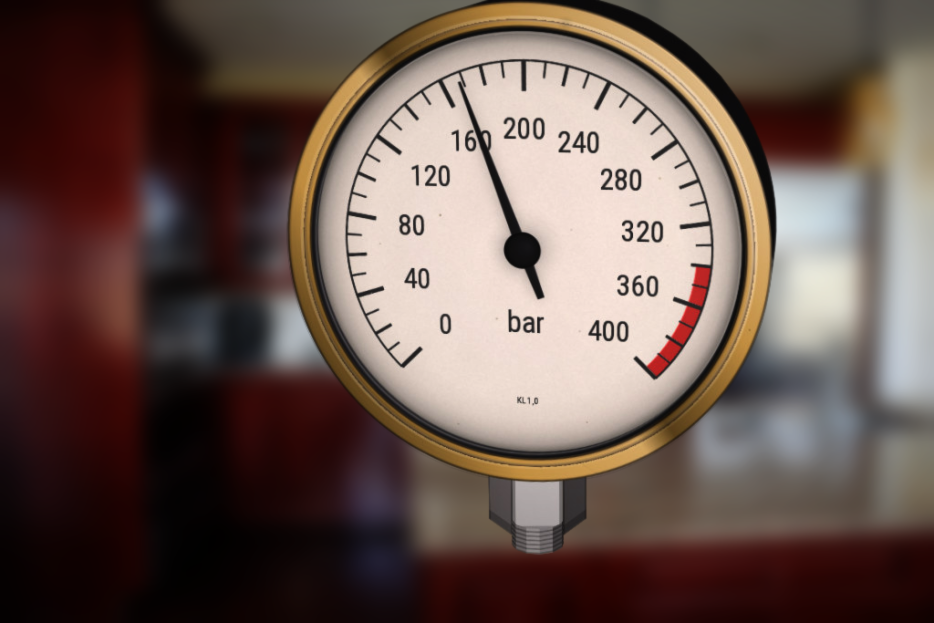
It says 170 bar
